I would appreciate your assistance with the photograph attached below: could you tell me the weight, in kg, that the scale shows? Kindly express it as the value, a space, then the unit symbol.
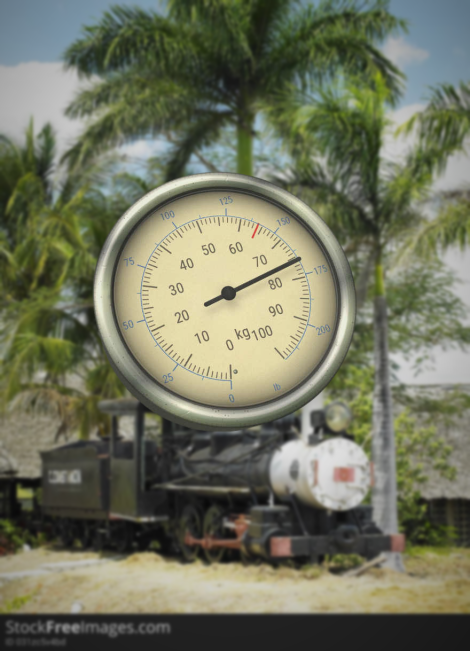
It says 76 kg
